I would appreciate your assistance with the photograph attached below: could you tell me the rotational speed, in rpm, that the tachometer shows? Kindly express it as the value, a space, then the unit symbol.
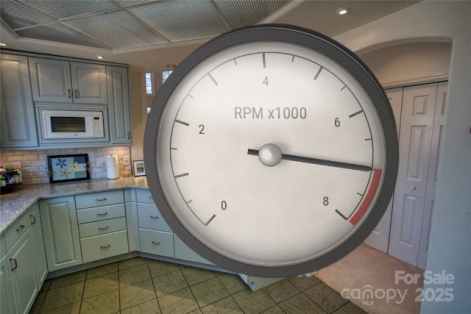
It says 7000 rpm
